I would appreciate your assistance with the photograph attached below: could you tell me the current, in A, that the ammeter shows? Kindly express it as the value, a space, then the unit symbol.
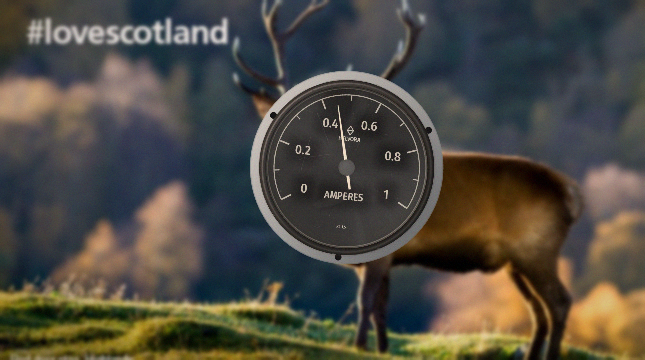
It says 0.45 A
